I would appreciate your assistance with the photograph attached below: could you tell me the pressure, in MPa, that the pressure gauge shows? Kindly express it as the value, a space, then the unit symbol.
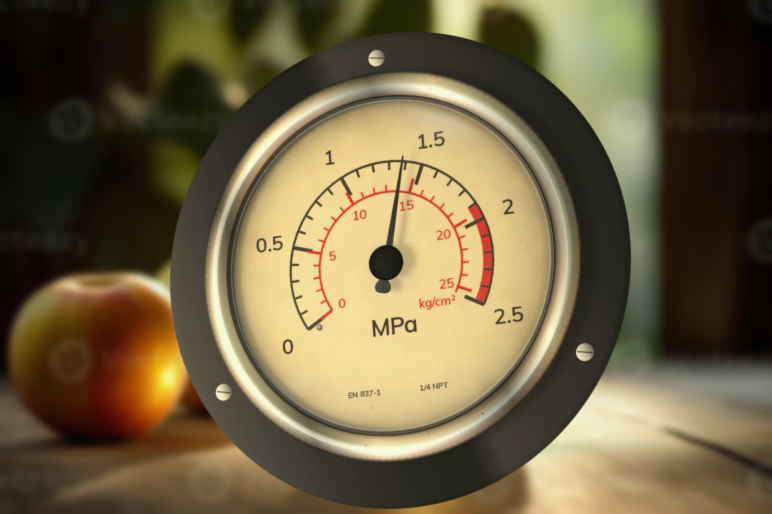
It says 1.4 MPa
